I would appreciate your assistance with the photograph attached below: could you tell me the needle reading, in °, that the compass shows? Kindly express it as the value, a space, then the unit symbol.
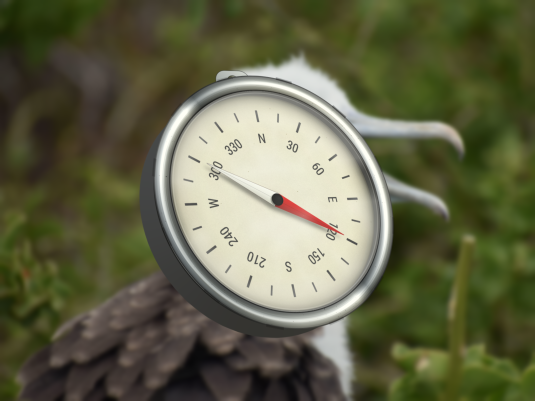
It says 120 °
